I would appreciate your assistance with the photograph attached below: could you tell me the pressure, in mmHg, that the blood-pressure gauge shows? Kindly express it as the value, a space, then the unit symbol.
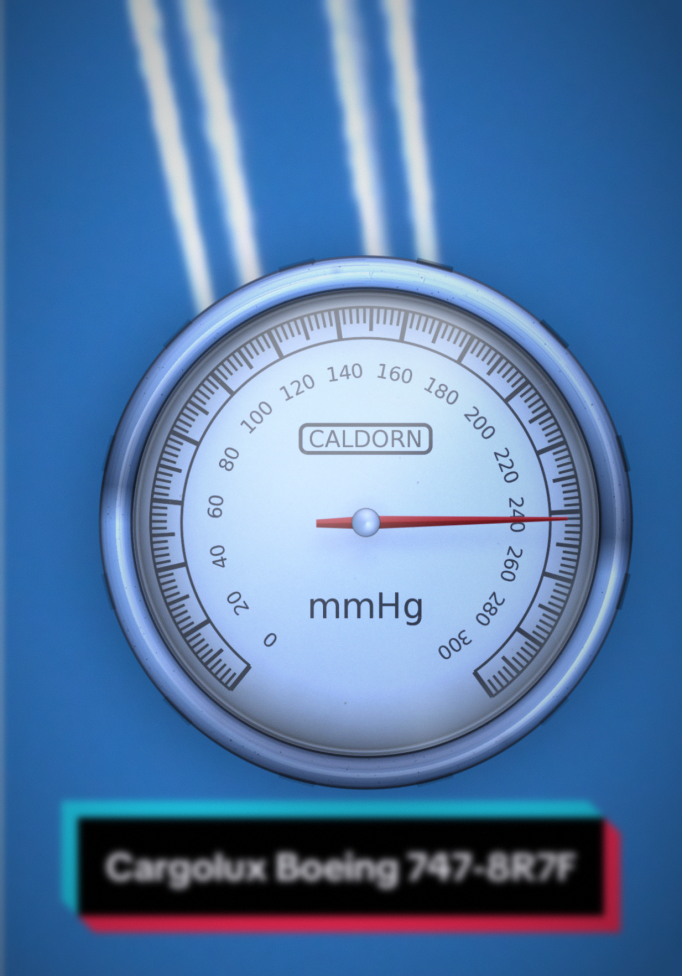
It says 242 mmHg
